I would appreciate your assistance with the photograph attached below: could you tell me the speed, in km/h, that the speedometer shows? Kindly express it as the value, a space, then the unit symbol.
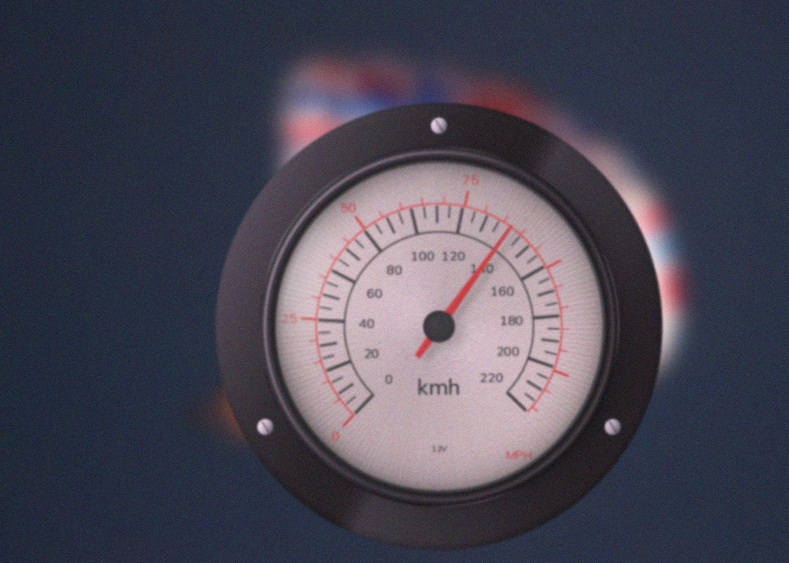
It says 140 km/h
